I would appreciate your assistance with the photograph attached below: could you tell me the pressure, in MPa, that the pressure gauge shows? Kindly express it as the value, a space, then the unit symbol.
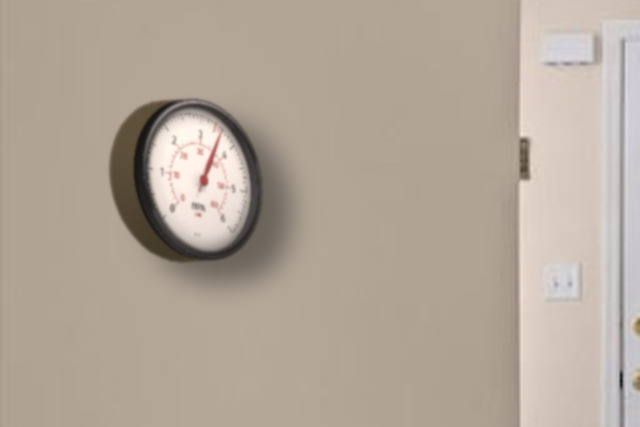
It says 3.5 MPa
